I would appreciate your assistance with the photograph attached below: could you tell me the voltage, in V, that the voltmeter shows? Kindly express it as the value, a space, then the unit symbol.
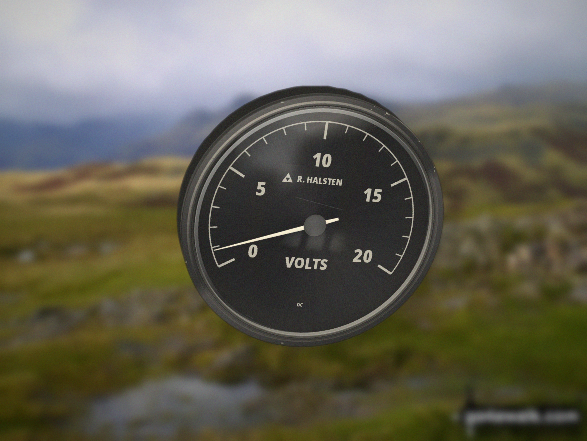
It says 1 V
